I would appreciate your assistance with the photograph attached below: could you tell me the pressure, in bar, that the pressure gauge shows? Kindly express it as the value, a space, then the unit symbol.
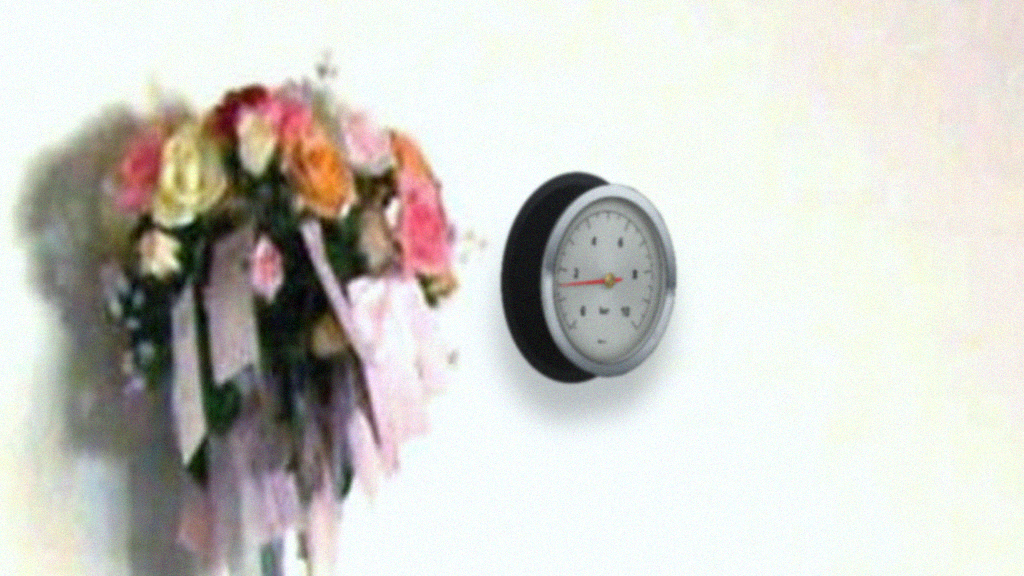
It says 1.5 bar
